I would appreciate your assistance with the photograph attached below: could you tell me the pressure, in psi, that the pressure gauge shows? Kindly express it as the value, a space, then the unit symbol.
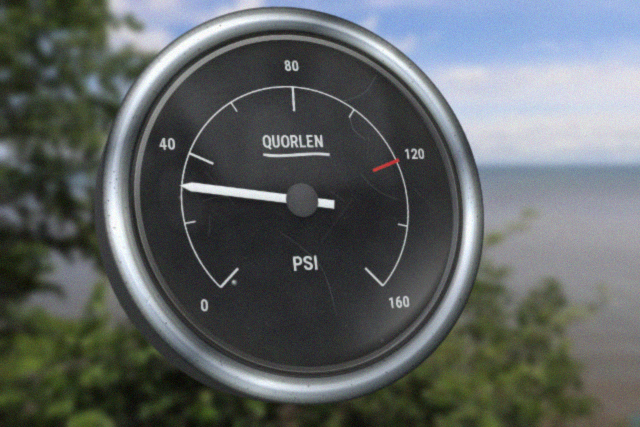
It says 30 psi
